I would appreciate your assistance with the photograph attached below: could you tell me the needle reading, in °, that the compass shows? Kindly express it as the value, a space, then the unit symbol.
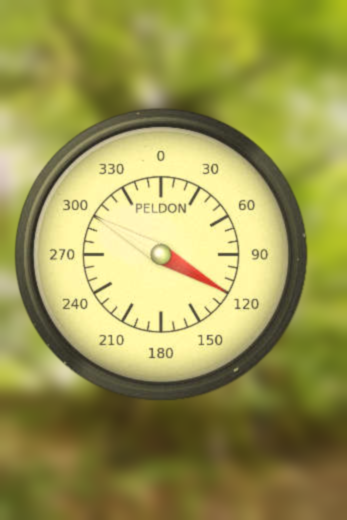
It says 120 °
